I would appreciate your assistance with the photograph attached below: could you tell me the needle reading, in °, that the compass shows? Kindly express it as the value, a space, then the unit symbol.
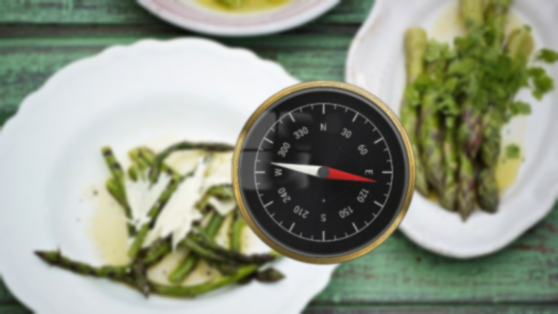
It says 100 °
